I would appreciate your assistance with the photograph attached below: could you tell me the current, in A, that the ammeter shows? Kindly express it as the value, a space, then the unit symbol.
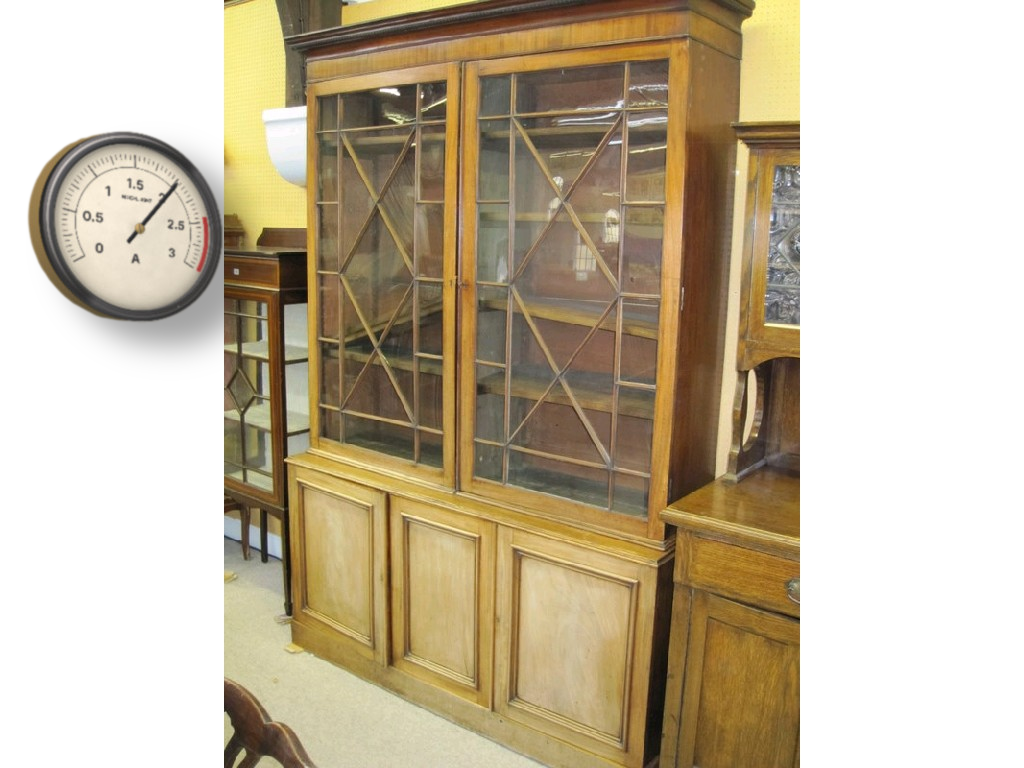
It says 2 A
